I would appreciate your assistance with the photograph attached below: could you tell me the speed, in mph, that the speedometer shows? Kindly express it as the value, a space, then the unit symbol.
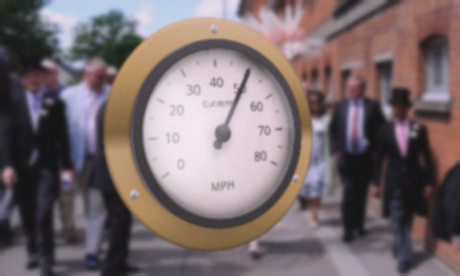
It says 50 mph
